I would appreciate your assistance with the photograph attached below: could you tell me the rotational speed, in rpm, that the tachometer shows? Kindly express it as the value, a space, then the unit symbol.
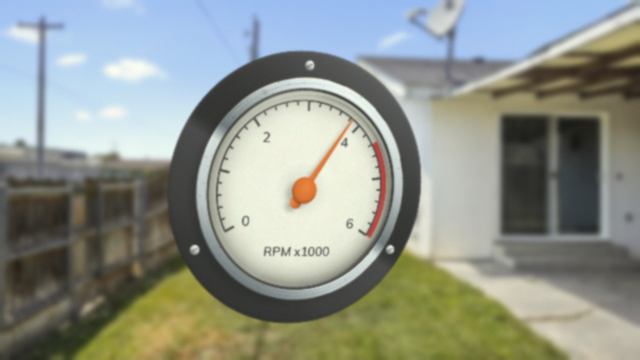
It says 3800 rpm
